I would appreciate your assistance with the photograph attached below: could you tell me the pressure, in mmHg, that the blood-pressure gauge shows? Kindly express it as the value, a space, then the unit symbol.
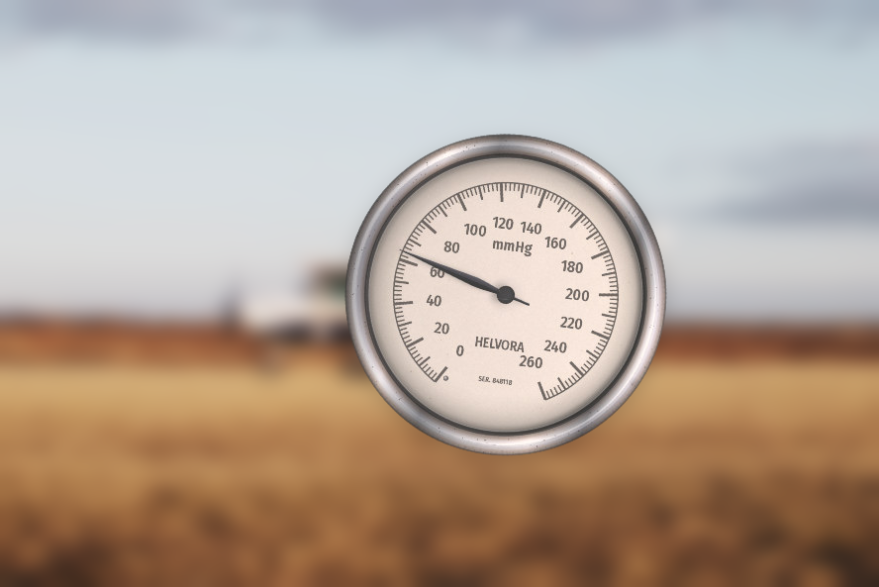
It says 64 mmHg
